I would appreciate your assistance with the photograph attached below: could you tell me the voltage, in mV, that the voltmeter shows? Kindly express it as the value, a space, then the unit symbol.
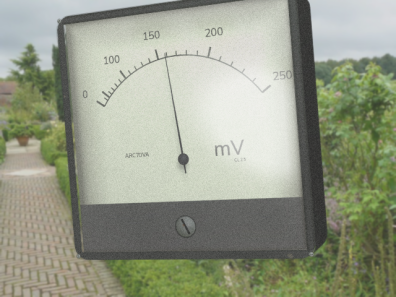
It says 160 mV
